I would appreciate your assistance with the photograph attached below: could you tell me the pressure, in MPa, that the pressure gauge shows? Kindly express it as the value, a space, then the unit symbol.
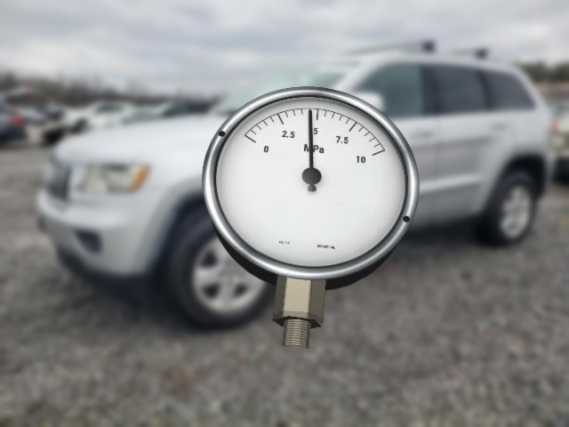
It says 4.5 MPa
